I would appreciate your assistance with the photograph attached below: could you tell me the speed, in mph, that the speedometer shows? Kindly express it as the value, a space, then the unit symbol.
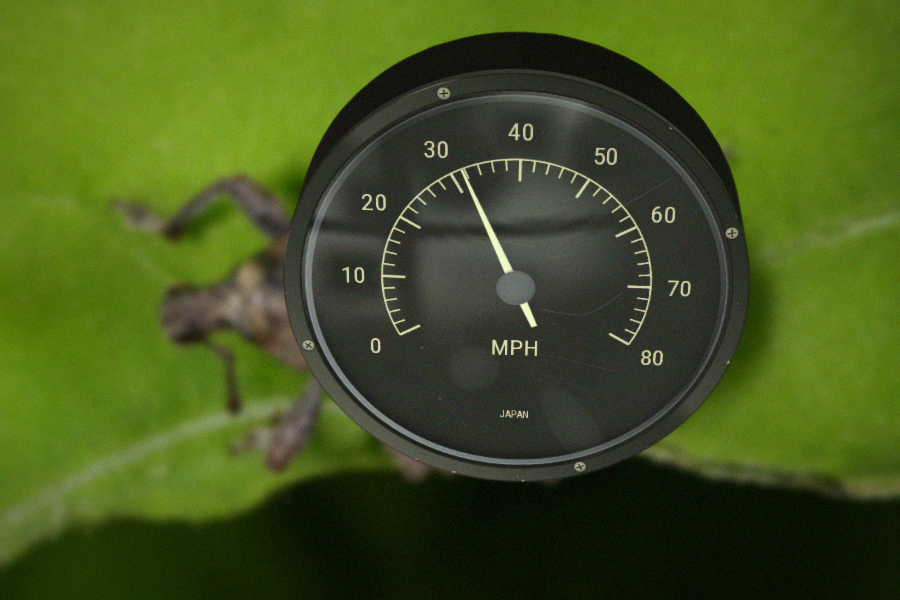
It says 32 mph
